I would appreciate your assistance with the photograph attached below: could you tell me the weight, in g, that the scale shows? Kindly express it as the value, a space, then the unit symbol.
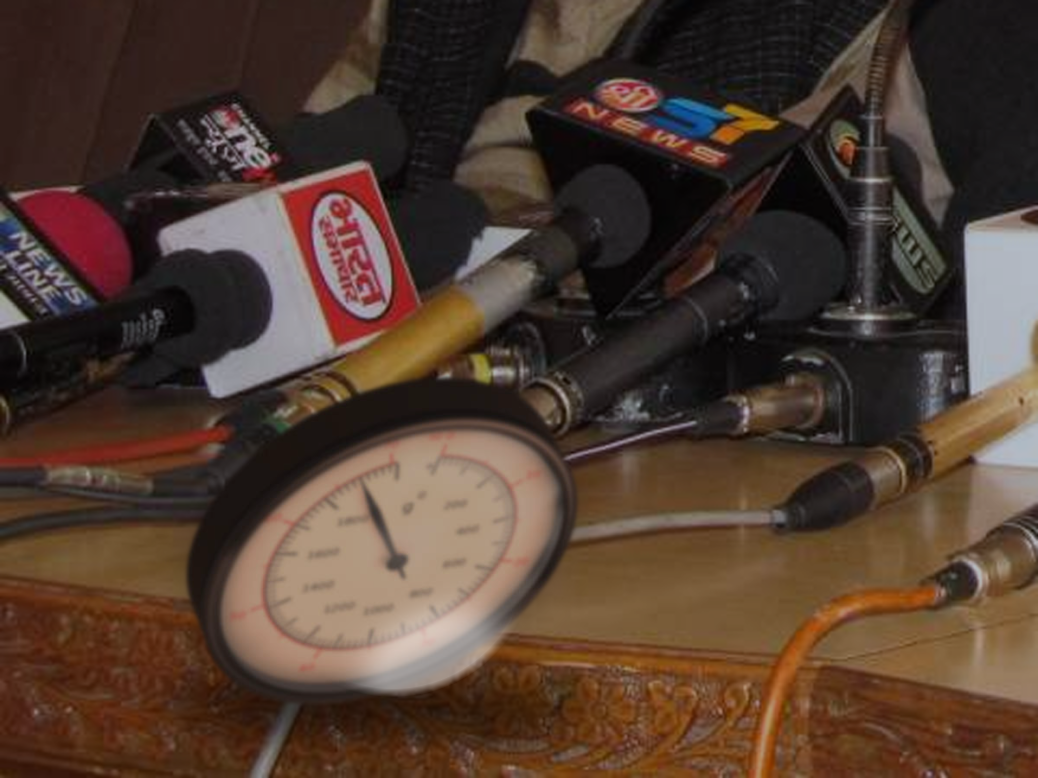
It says 1900 g
